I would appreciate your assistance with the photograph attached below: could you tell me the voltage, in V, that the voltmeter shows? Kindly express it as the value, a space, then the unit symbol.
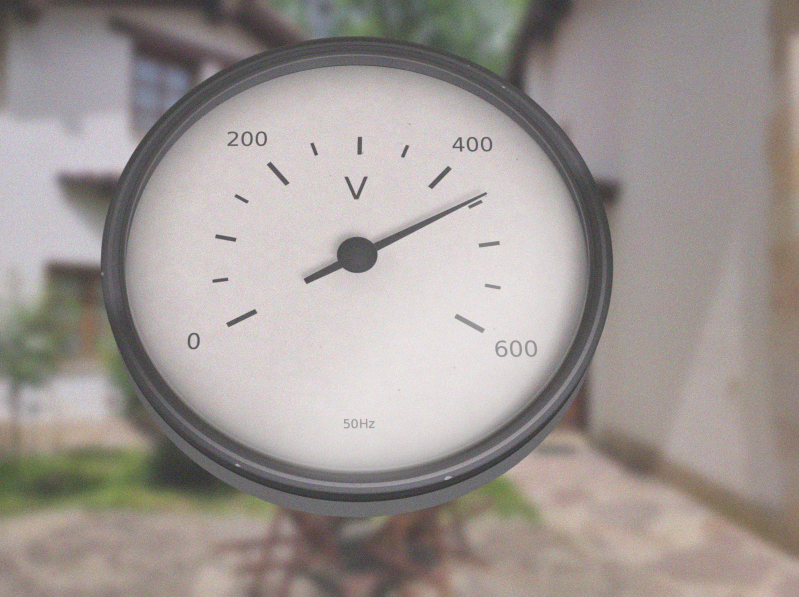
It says 450 V
